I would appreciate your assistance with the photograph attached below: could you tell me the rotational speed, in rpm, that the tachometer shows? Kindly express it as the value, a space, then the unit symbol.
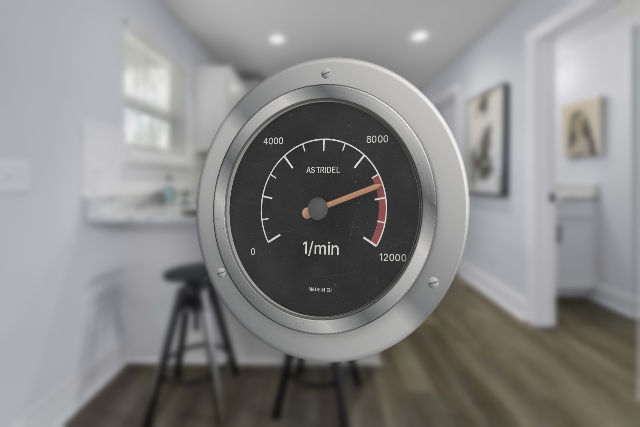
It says 9500 rpm
